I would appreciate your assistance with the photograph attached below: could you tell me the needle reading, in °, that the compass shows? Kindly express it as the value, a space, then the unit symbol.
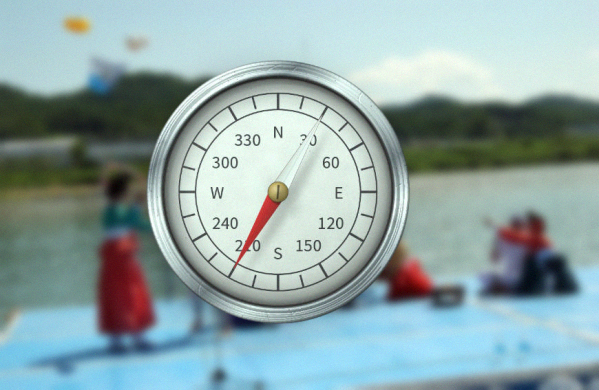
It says 210 °
